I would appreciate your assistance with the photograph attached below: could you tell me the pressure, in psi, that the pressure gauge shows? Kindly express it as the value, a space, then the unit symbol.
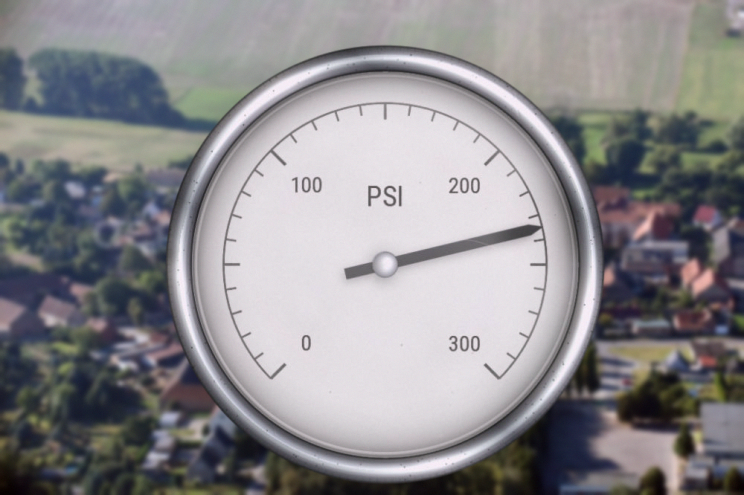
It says 235 psi
